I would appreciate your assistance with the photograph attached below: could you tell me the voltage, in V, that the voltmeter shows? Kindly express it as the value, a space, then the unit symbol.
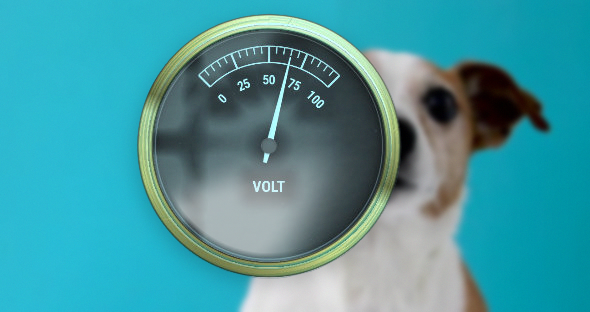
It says 65 V
